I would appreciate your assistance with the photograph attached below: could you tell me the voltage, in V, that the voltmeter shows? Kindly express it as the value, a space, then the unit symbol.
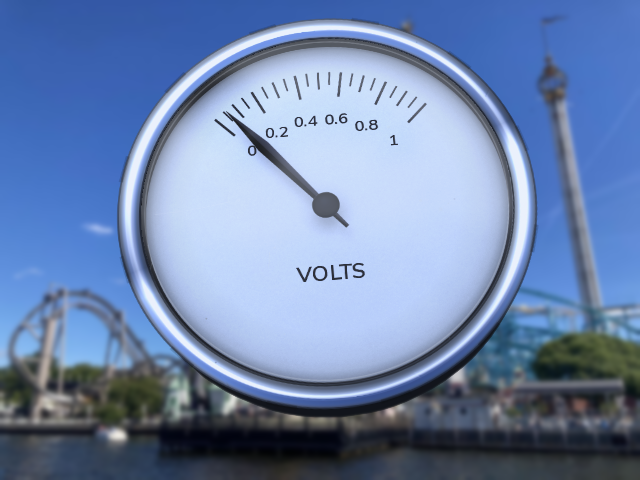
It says 0.05 V
